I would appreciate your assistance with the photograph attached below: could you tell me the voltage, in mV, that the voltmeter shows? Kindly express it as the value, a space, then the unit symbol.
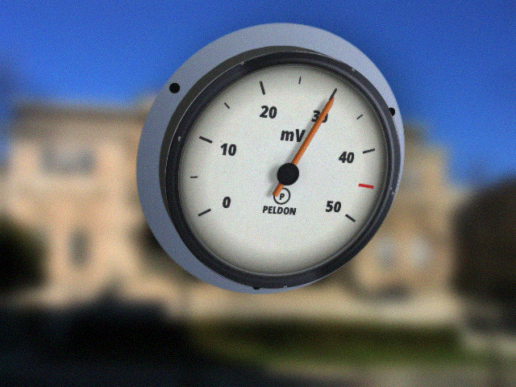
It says 30 mV
